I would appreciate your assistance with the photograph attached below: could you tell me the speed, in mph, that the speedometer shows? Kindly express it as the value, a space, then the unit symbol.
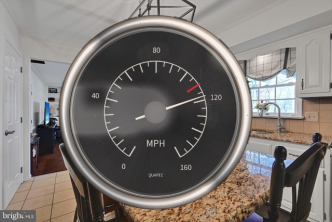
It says 117.5 mph
